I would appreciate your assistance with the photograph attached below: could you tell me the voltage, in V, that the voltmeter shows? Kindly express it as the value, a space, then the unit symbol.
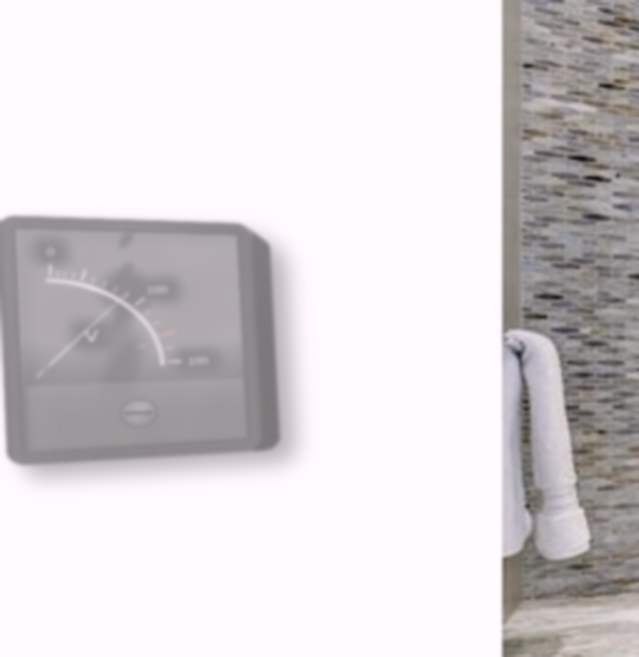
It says 90 V
